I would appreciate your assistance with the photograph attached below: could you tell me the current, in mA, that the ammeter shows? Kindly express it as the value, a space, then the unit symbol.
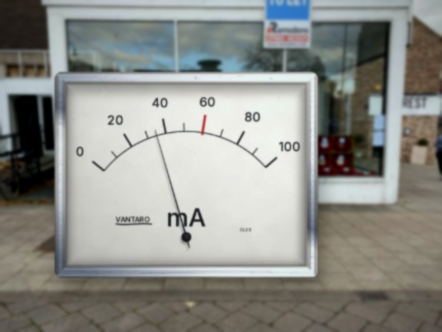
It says 35 mA
